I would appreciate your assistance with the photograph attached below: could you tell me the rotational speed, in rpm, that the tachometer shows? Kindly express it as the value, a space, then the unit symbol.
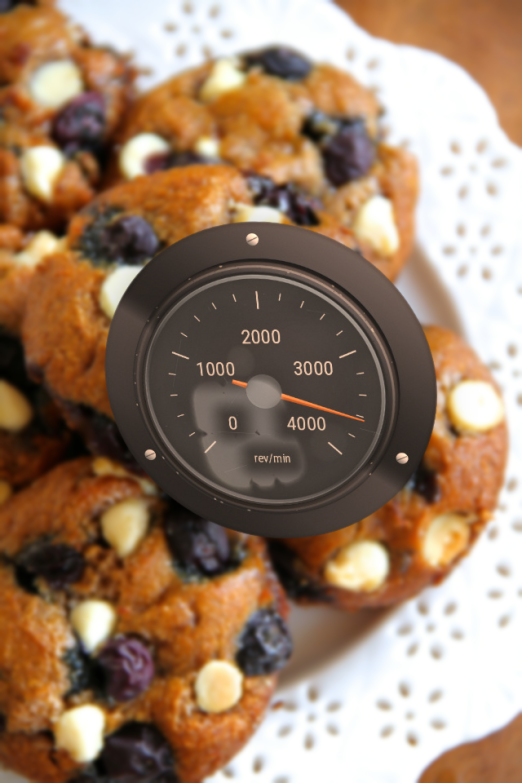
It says 3600 rpm
